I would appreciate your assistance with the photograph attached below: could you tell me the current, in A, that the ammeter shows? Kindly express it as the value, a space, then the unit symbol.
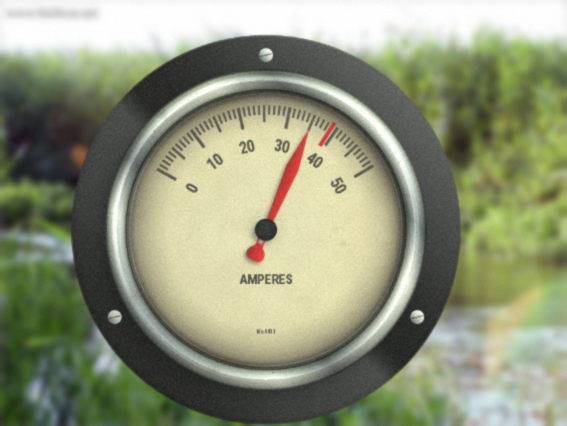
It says 35 A
